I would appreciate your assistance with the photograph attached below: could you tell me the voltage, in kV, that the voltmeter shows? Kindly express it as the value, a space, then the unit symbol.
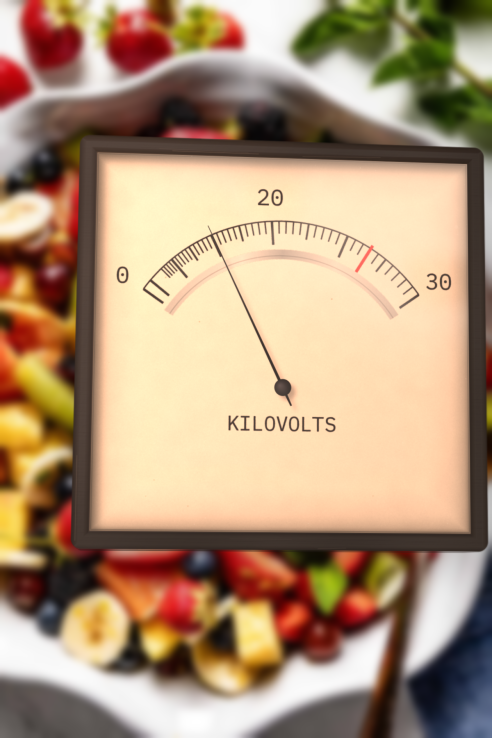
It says 15 kV
